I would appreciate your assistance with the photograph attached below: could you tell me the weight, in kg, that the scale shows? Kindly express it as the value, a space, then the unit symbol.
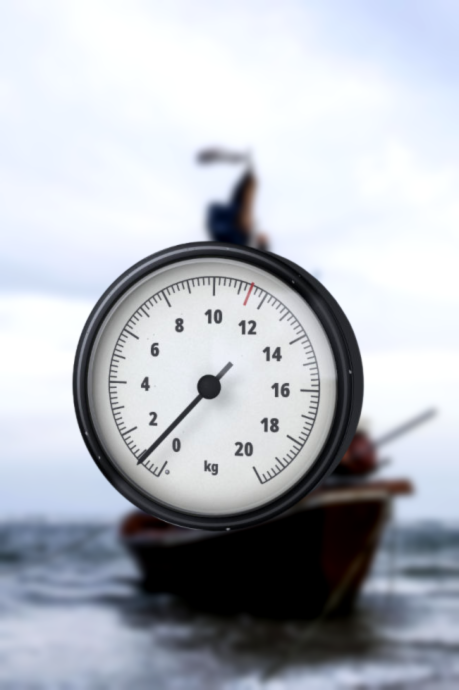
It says 0.8 kg
